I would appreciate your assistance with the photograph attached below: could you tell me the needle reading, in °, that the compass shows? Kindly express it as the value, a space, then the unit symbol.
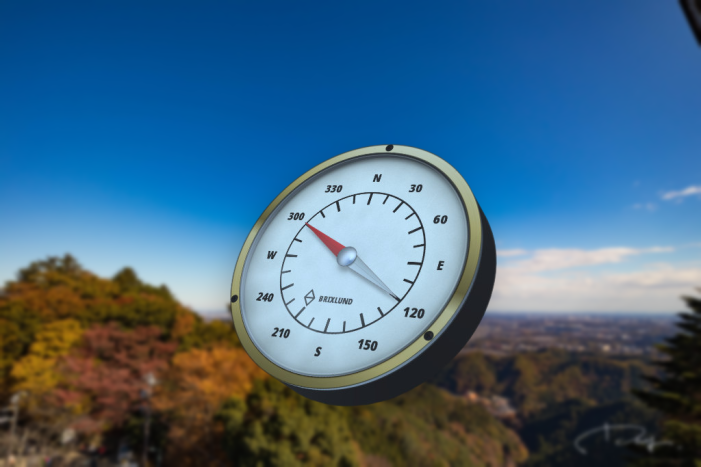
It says 300 °
